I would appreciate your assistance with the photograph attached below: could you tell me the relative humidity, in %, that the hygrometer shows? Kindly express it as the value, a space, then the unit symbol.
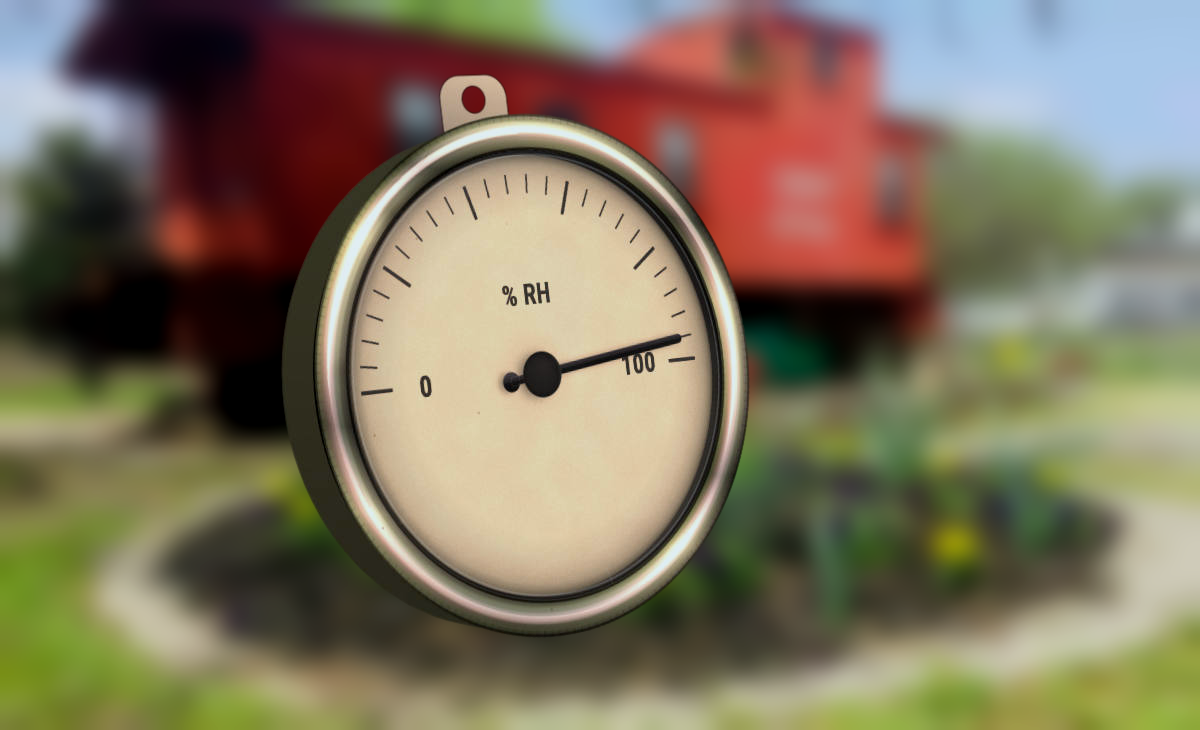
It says 96 %
